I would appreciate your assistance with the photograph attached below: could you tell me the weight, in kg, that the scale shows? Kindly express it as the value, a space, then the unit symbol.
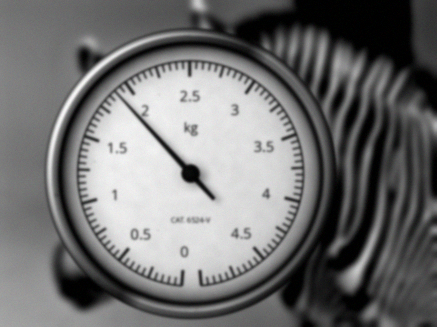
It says 1.9 kg
